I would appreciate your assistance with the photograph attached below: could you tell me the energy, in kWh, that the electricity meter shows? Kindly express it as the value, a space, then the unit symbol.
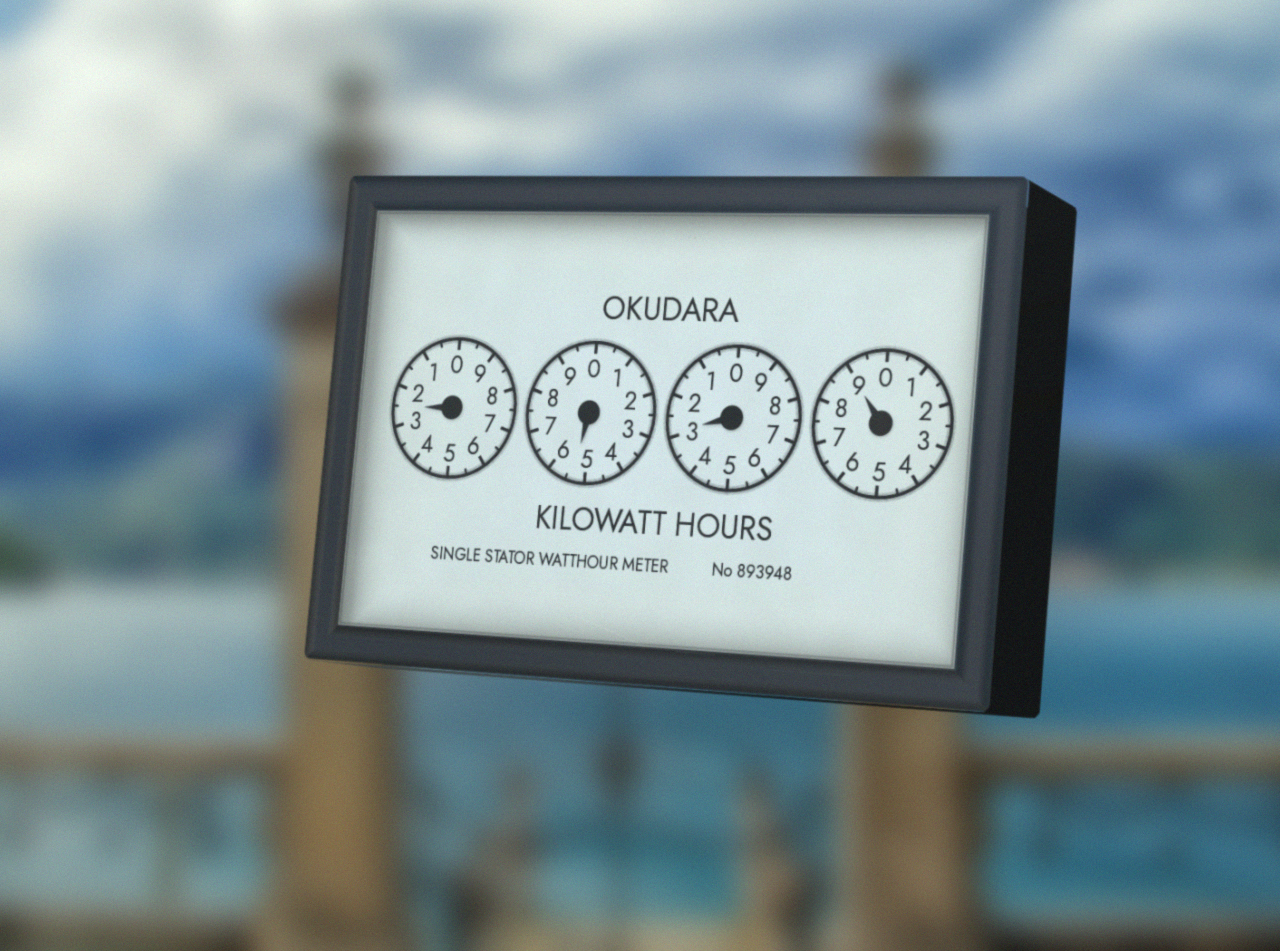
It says 2529 kWh
